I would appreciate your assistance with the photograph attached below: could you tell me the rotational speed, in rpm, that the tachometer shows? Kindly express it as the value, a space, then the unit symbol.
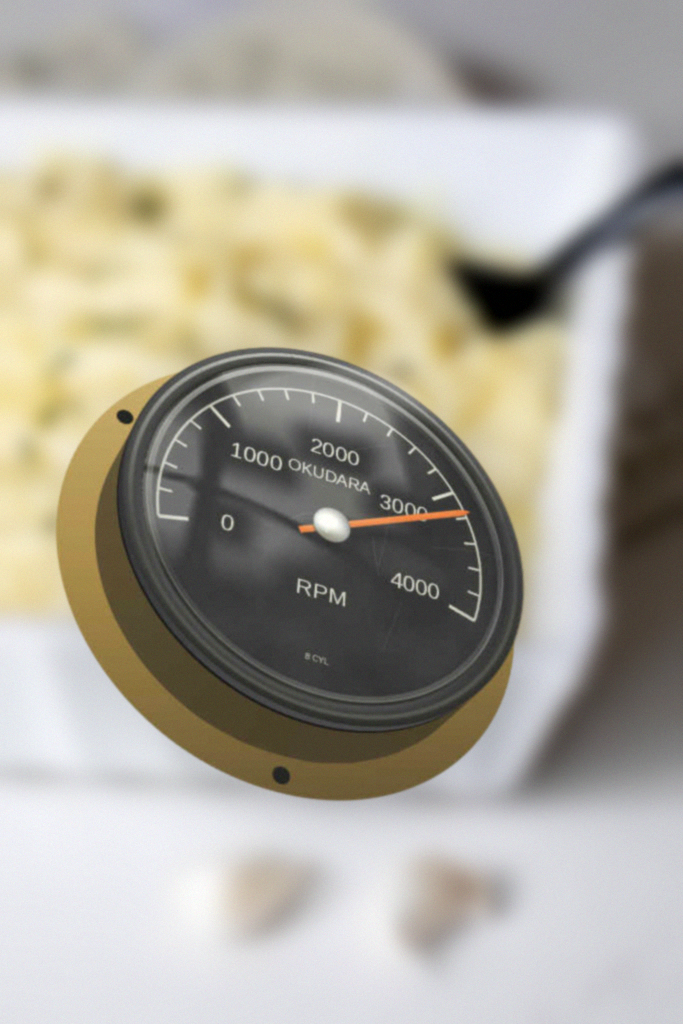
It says 3200 rpm
